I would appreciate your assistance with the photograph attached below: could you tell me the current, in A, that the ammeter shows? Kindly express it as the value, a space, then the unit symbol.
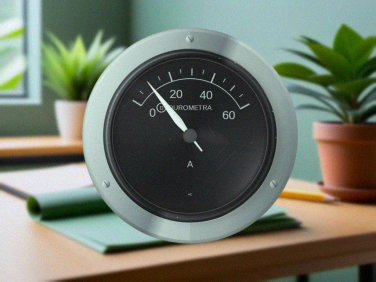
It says 10 A
